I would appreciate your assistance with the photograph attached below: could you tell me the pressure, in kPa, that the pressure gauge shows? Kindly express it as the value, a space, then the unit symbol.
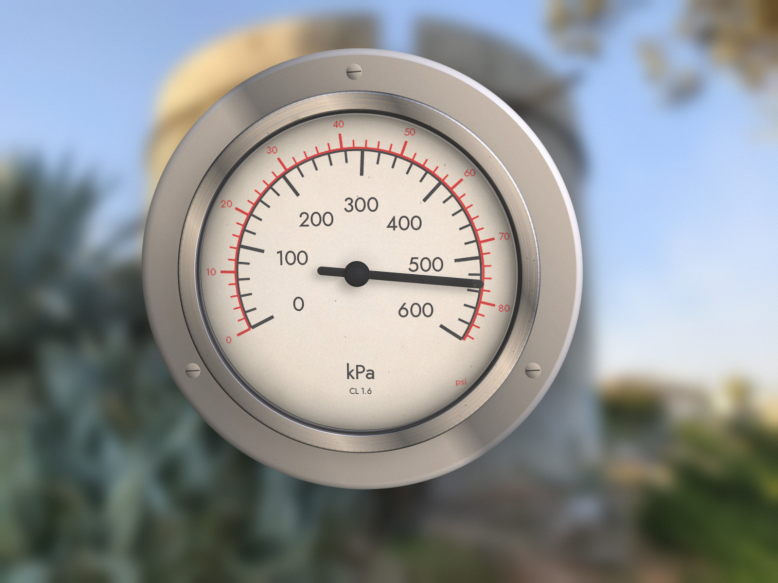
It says 530 kPa
